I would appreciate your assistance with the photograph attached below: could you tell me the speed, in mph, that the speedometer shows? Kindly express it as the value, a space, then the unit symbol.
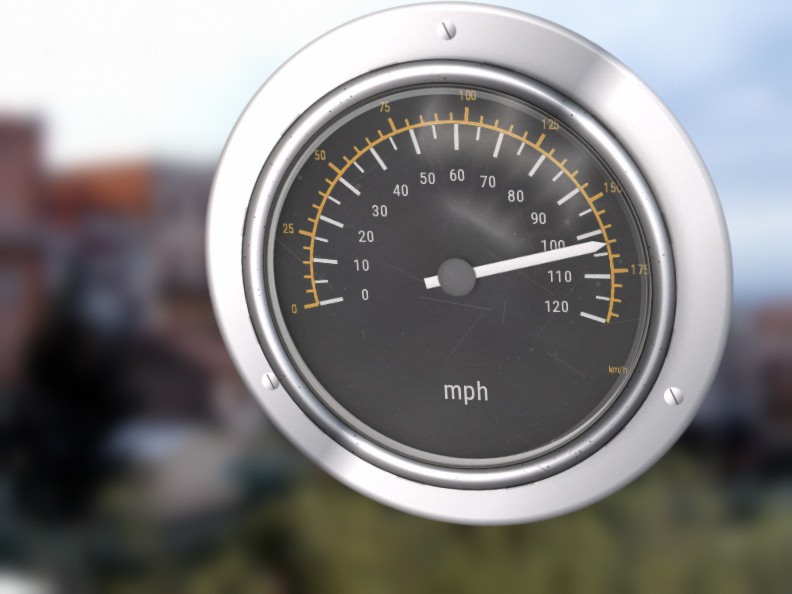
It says 102.5 mph
